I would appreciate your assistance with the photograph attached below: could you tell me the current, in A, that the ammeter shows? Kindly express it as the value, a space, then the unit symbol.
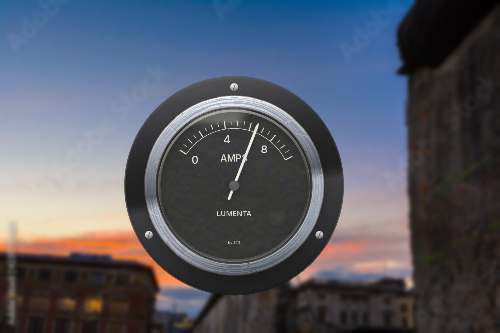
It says 6.5 A
